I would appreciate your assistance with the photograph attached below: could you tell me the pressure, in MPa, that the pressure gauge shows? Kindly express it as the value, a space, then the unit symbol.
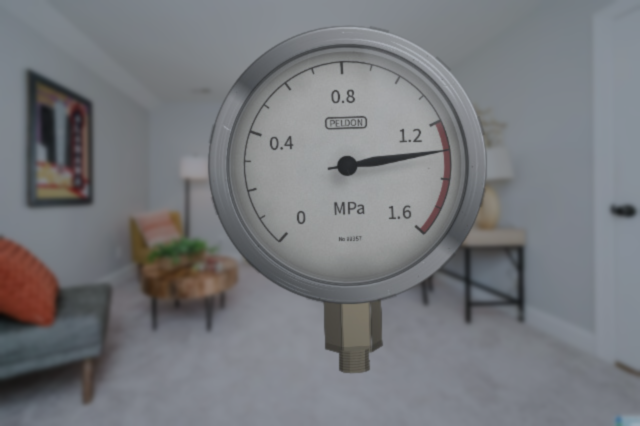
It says 1.3 MPa
